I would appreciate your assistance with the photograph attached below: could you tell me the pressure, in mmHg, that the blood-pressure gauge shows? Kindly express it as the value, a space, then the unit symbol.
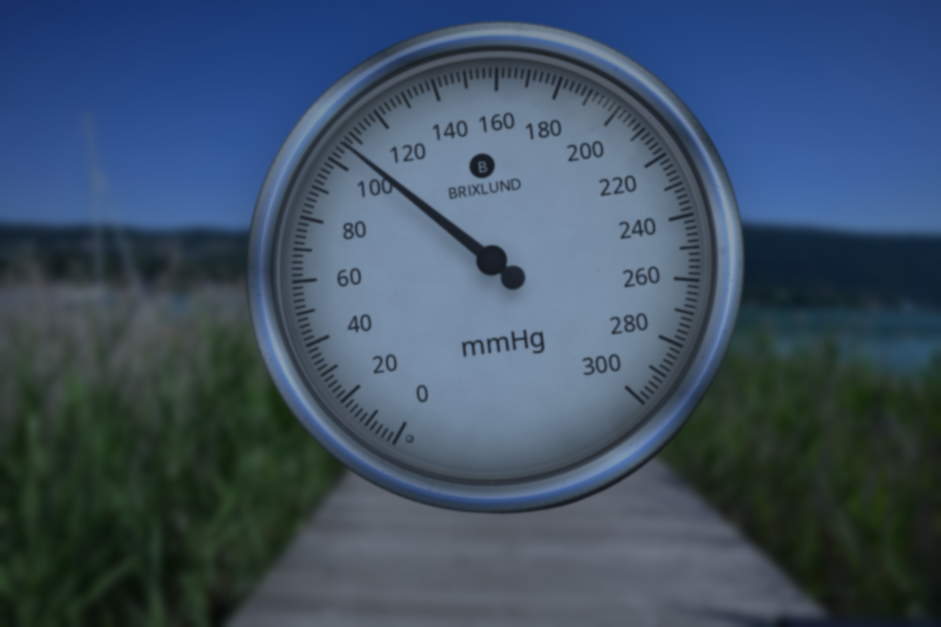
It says 106 mmHg
